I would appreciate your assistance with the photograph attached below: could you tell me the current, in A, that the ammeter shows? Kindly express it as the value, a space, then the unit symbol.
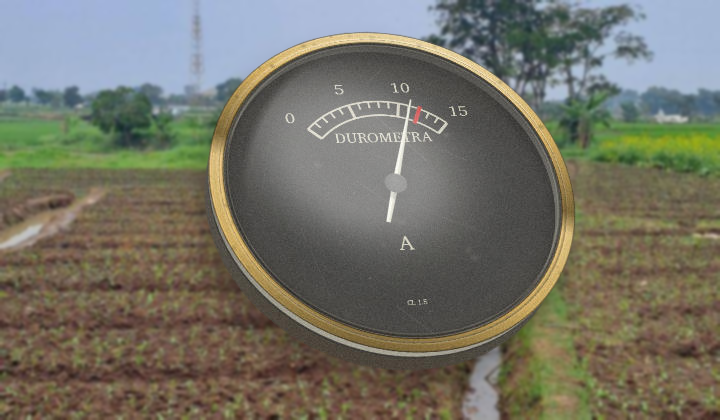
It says 11 A
